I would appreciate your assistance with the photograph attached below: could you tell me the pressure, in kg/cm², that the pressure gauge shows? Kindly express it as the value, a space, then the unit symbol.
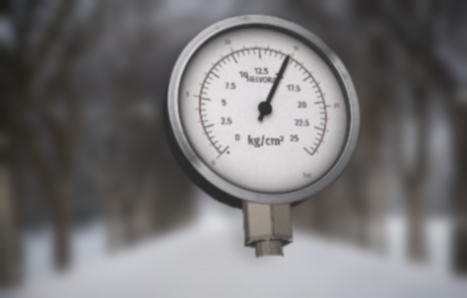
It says 15 kg/cm²
